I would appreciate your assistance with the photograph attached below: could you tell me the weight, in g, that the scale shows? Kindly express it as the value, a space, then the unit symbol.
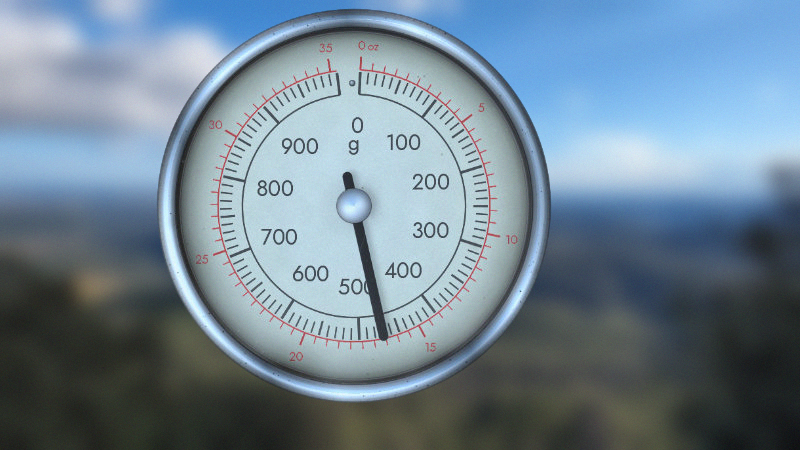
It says 470 g
